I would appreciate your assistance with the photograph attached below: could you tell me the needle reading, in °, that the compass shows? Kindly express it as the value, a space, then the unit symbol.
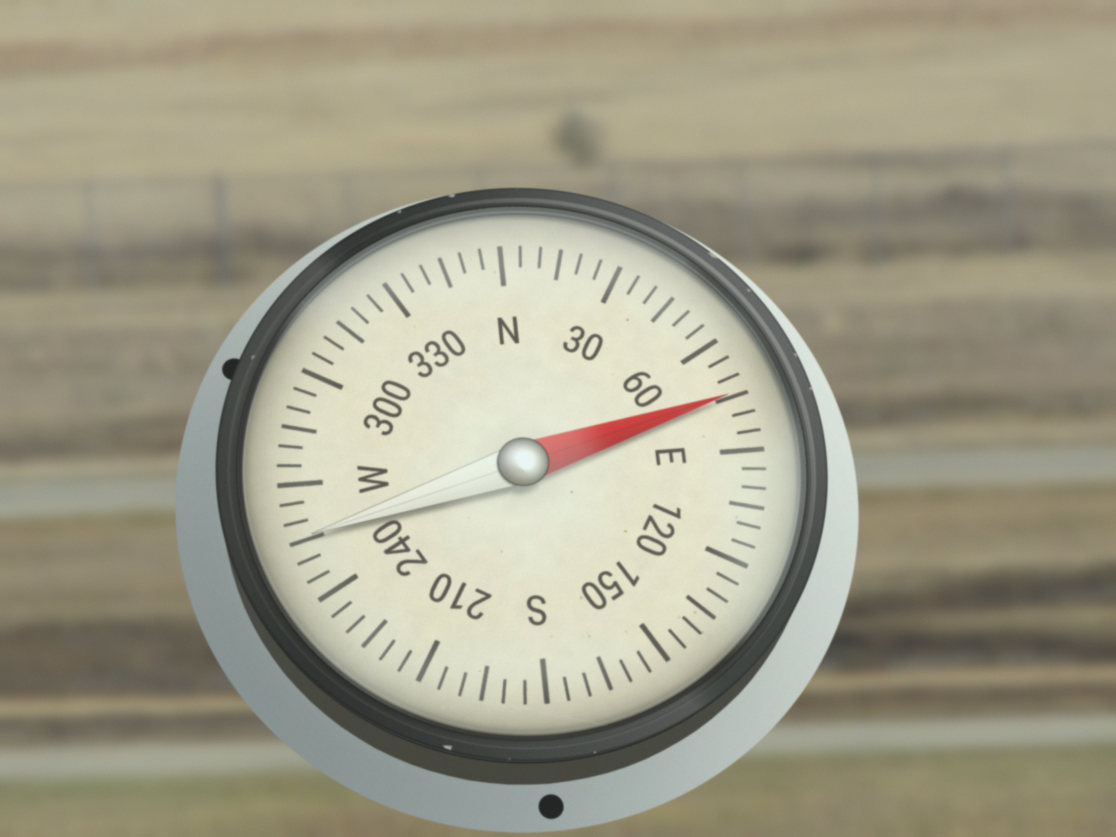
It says 75 °
